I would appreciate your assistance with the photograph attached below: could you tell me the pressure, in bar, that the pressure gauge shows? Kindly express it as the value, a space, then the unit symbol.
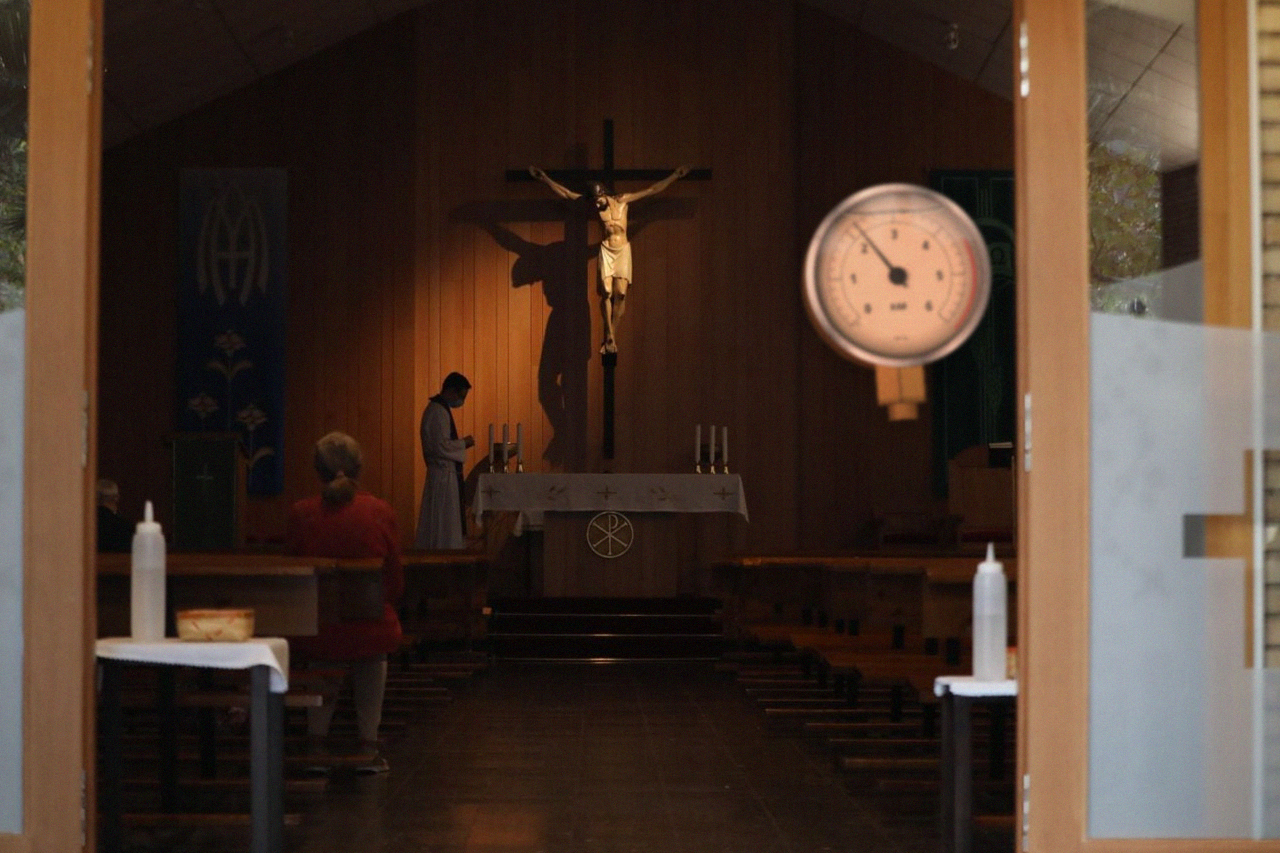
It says 2.2 bar
